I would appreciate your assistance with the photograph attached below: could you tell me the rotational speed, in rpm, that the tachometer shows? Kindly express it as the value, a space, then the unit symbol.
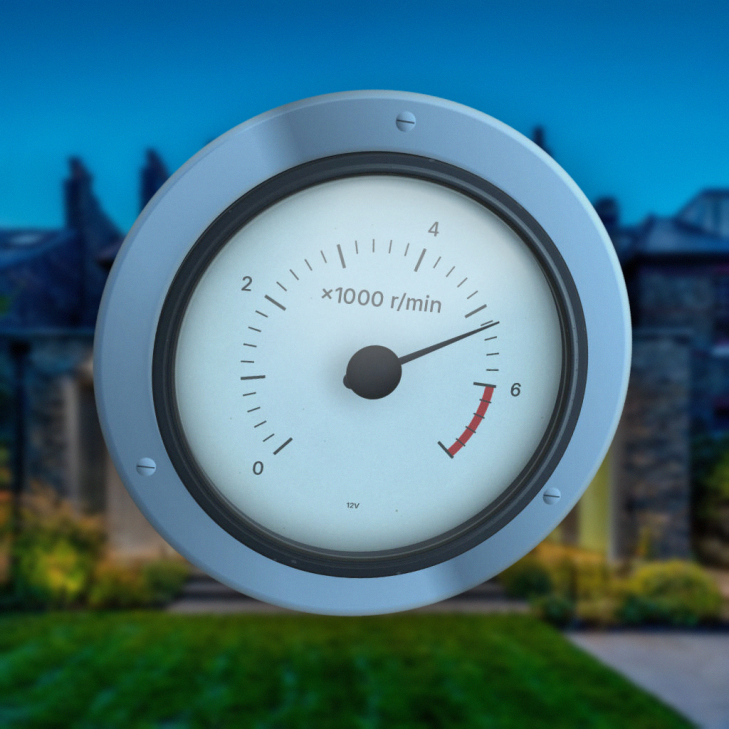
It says 5200 rpm
